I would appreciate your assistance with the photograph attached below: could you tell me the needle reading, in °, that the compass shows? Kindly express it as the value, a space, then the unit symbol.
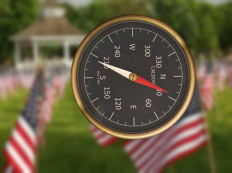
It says 25 °
